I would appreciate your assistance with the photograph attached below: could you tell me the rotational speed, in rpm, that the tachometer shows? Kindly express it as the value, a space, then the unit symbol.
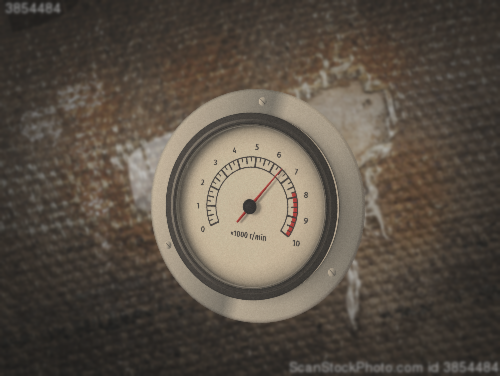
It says 6500 rpm
